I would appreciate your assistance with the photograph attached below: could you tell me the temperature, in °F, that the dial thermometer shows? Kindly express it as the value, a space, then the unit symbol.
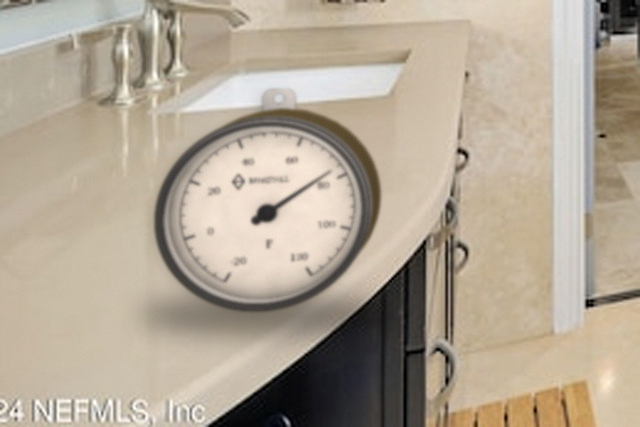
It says 76 °F
